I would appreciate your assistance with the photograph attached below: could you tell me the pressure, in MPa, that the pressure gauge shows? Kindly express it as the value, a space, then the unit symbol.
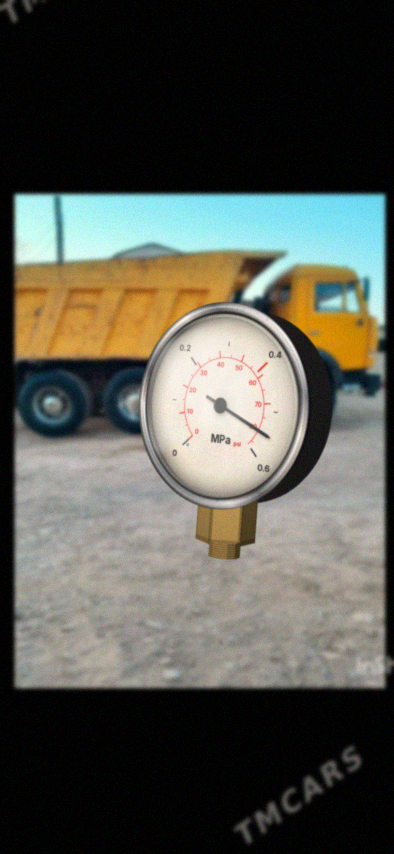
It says 0.55 MPa
